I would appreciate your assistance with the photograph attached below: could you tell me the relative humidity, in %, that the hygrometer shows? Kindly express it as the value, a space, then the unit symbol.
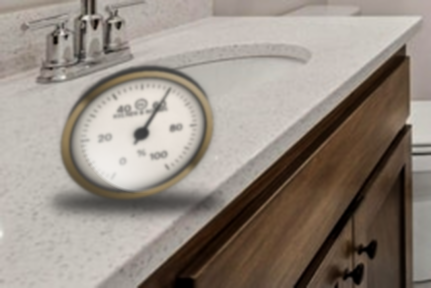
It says 60 %
